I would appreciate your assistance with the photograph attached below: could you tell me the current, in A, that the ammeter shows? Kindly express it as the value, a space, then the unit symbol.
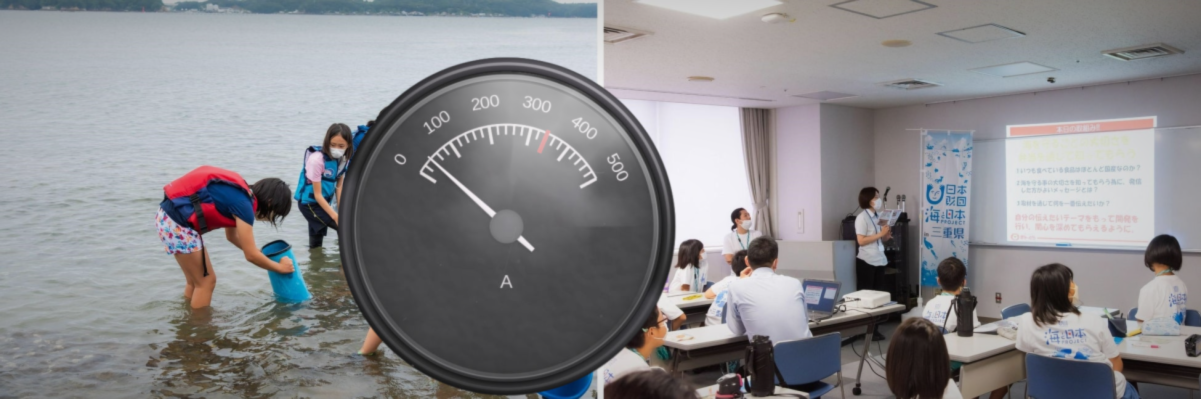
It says 40 A
